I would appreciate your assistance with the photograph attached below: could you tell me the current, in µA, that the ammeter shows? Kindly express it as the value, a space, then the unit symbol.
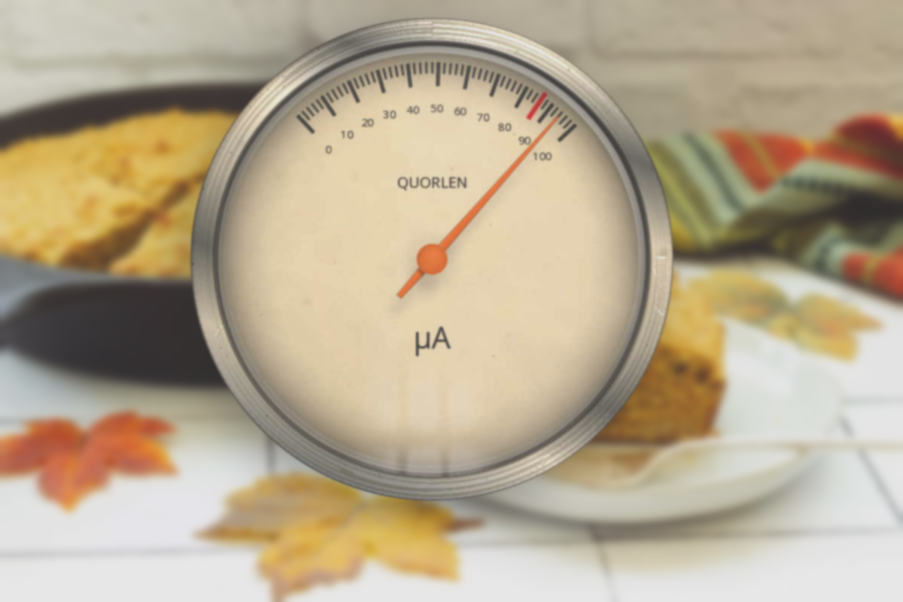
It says 94 µA
